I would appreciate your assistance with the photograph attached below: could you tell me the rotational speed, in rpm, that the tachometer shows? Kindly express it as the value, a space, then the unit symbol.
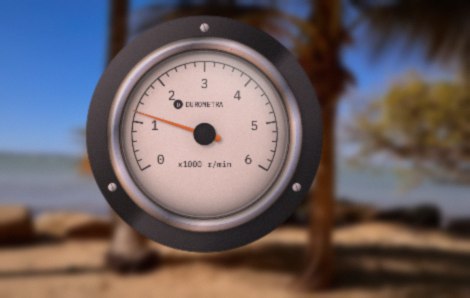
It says 1200 rpm
